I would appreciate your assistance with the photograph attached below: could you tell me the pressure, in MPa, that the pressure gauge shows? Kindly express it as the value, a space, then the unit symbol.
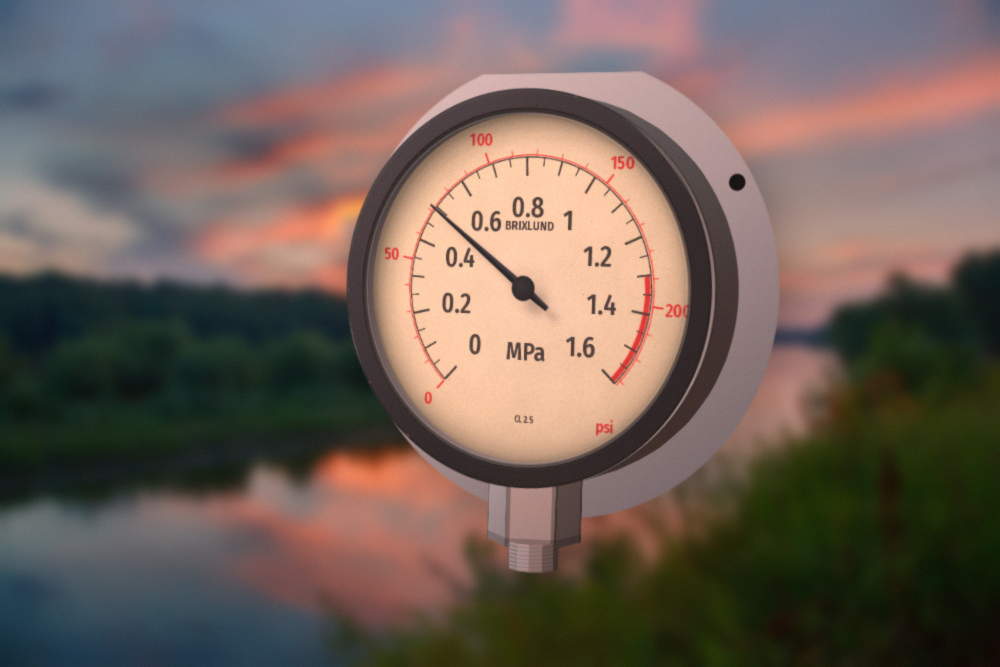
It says 0.5 MPa
